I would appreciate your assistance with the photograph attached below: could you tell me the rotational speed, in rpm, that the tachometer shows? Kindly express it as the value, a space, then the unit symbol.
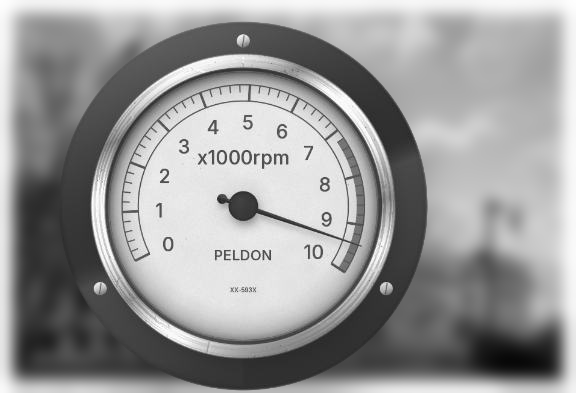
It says 9400 rpm
